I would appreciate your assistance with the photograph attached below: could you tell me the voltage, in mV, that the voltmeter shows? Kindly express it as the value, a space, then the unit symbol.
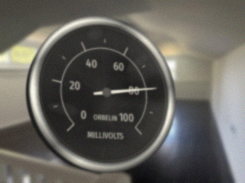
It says 80 mV
